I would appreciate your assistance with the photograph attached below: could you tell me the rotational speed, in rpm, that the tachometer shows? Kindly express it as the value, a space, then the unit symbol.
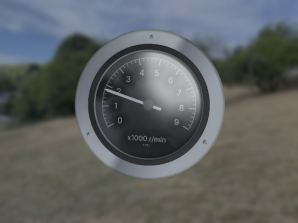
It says 1800 rpm
